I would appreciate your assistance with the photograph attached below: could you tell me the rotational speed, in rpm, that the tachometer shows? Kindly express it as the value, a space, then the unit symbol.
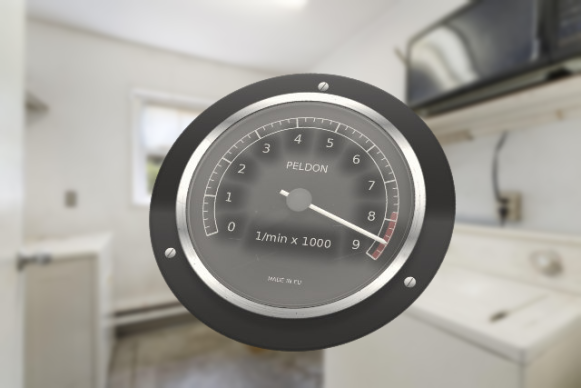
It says 8600 rpm
